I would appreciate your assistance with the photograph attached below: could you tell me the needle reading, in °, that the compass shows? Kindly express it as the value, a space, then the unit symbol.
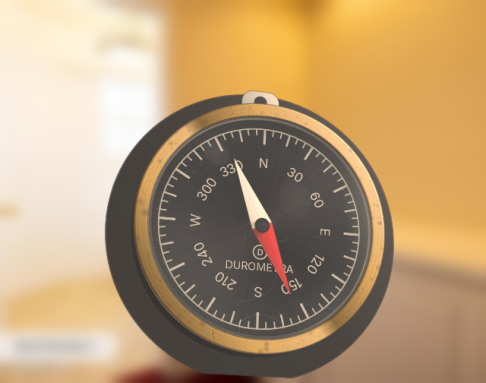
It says 155 °
